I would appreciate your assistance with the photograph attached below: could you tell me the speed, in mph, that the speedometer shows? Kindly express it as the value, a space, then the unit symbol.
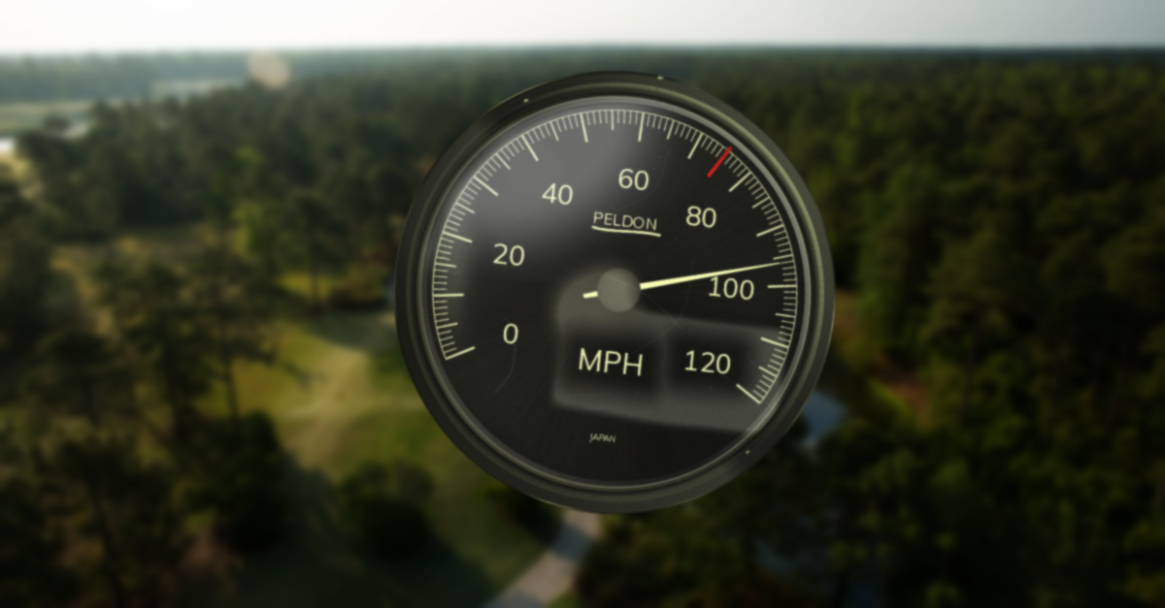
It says 96 mph
